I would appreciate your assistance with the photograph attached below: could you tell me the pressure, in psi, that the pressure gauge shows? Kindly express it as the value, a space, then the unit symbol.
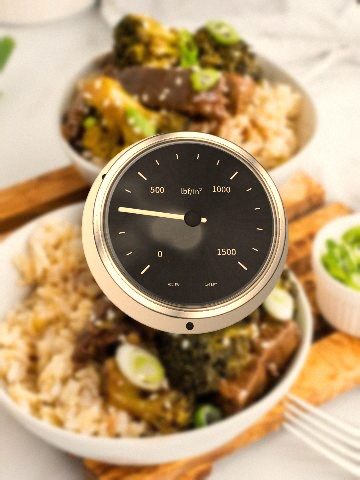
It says 300 psi
